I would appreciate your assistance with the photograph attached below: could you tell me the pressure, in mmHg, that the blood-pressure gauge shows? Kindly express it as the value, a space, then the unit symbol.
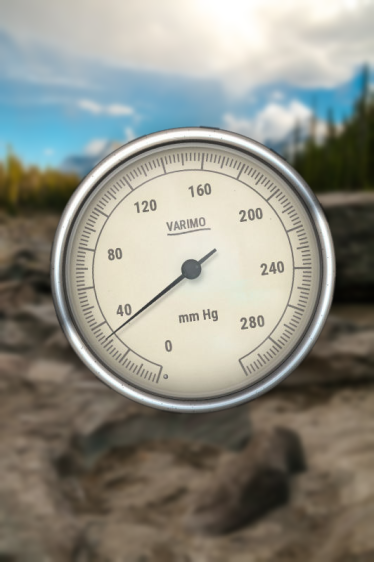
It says 32 mmHg
